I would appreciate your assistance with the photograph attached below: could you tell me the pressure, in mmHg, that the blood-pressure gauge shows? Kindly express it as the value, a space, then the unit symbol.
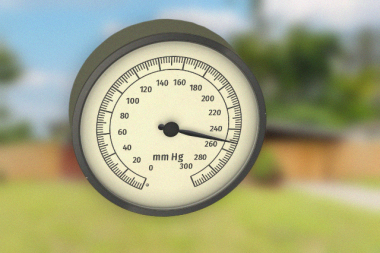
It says 250 mmHg
